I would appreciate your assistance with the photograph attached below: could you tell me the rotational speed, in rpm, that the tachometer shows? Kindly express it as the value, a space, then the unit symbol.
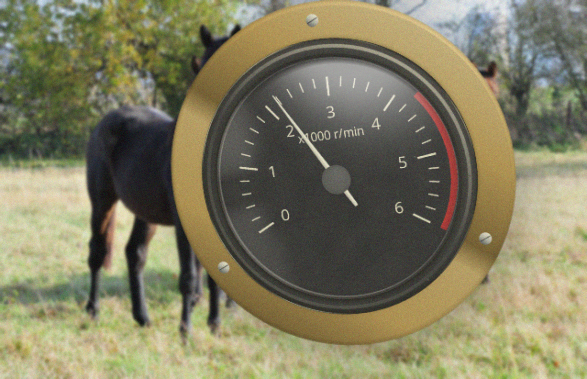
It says 2200 rpm
